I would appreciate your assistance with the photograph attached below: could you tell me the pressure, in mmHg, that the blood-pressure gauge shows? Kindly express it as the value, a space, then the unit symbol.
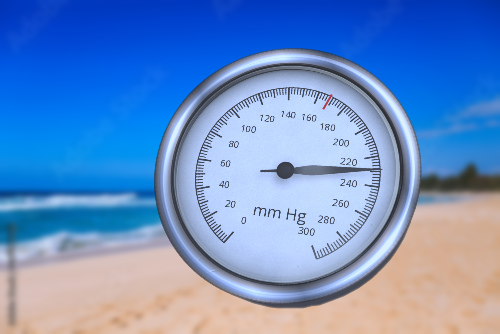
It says 230 mmHg
